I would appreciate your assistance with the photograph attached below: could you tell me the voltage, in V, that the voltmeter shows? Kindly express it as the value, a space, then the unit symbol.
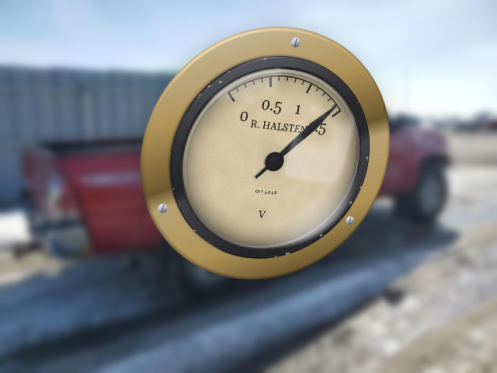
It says 1.4 V
